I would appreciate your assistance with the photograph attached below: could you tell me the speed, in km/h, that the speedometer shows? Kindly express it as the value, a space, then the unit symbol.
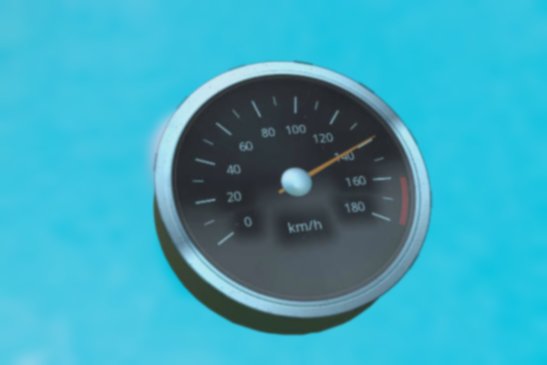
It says 140 km/h
